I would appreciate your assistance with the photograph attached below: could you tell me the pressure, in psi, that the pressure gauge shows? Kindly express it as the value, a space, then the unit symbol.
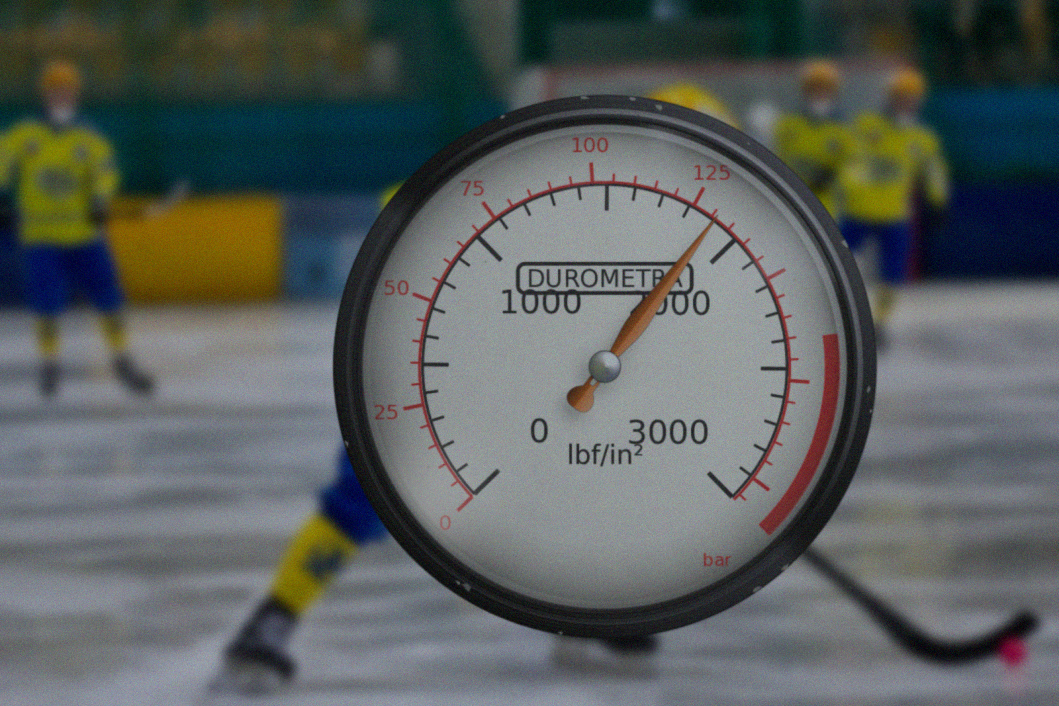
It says 1900 psi
